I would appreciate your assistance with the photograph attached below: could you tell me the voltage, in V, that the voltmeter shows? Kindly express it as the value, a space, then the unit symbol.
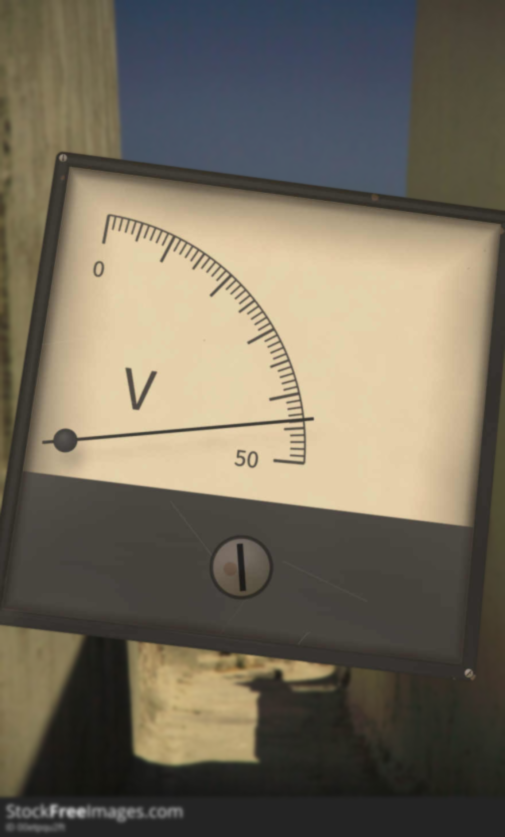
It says 44 V
